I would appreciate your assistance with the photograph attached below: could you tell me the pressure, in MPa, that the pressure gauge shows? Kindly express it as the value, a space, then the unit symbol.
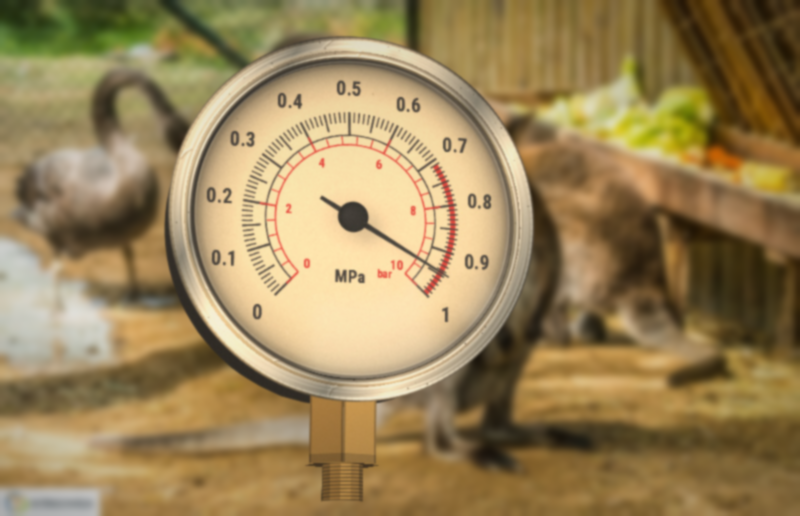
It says 0.95 MPa
